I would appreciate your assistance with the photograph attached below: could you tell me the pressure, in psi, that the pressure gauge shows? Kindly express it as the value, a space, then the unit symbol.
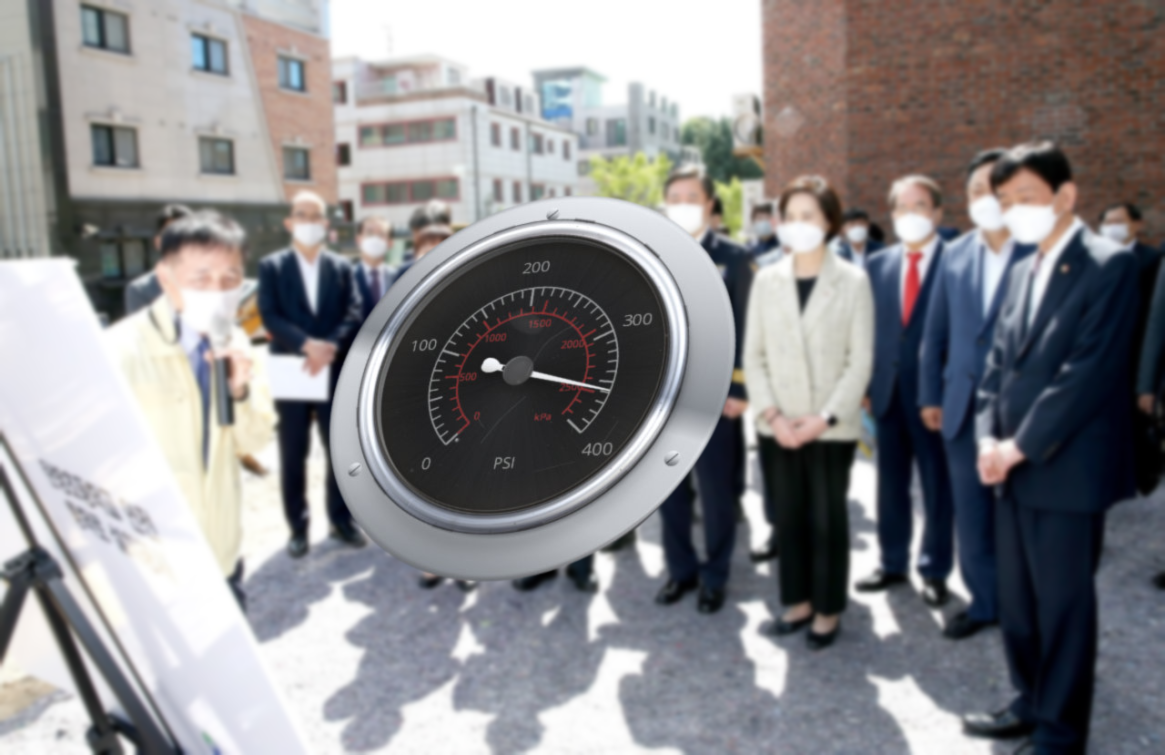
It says 360 psi
